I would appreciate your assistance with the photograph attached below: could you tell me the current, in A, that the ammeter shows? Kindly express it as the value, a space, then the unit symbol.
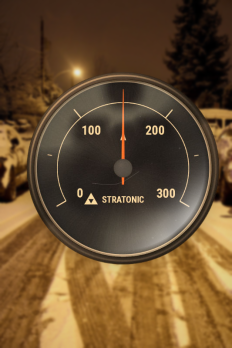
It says 150 A
